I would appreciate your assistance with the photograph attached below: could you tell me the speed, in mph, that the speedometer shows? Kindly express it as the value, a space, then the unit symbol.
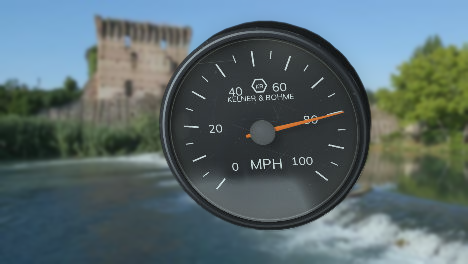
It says 80 mph
